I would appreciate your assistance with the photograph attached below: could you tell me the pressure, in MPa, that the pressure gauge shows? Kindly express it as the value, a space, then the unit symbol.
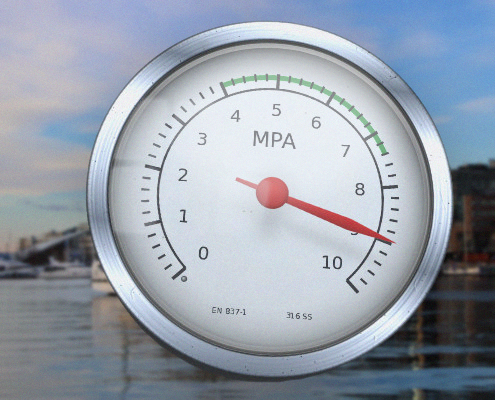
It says 9 MPa
